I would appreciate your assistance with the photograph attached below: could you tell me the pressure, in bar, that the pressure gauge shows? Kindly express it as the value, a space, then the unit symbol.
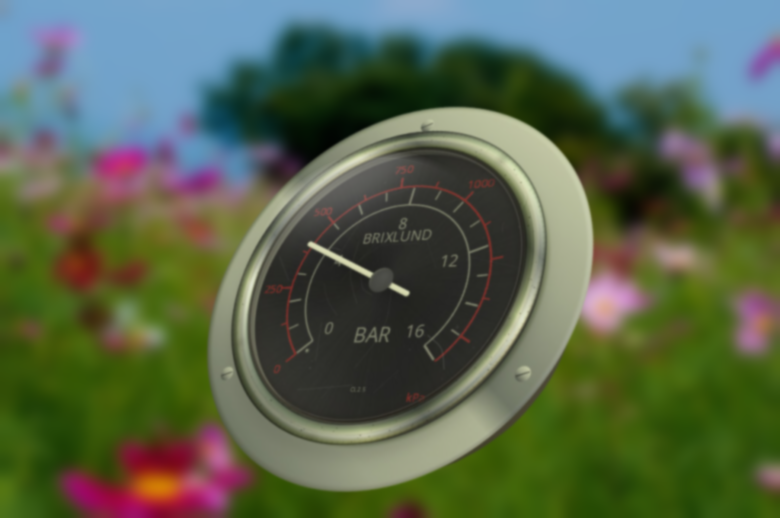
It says 4 bar
